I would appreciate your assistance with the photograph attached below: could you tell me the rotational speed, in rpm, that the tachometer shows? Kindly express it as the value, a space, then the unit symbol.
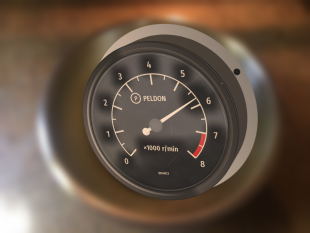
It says 5750 rpm
